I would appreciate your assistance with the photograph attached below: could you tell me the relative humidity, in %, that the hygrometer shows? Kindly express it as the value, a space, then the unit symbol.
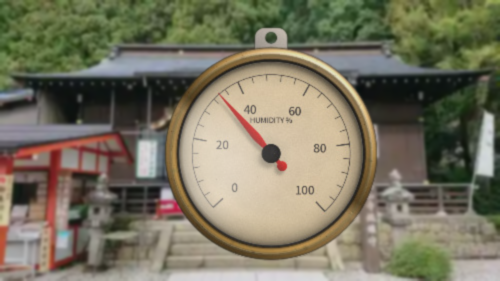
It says 34 %
